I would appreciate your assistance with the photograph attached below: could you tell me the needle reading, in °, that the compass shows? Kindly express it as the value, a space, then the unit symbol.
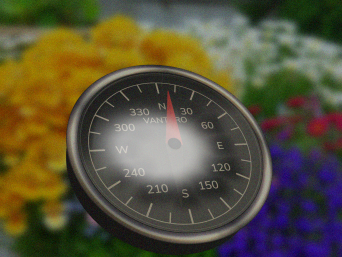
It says 7.5 °
